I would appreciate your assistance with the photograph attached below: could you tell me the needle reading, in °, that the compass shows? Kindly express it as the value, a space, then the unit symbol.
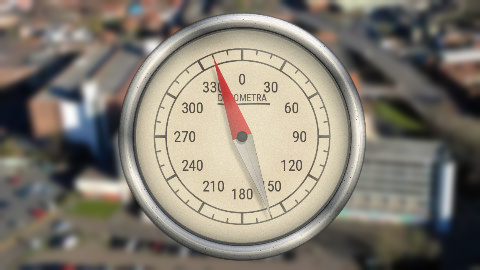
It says 340 °
